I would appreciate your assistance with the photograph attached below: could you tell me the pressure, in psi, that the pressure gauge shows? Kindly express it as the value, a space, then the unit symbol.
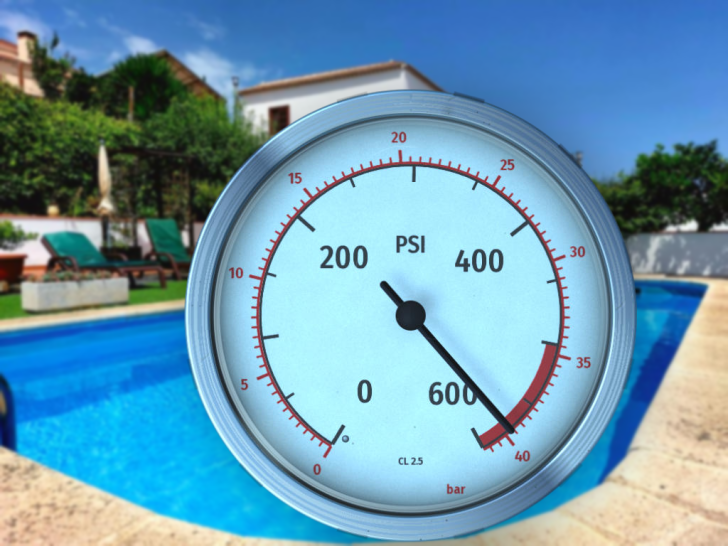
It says 575 psi
